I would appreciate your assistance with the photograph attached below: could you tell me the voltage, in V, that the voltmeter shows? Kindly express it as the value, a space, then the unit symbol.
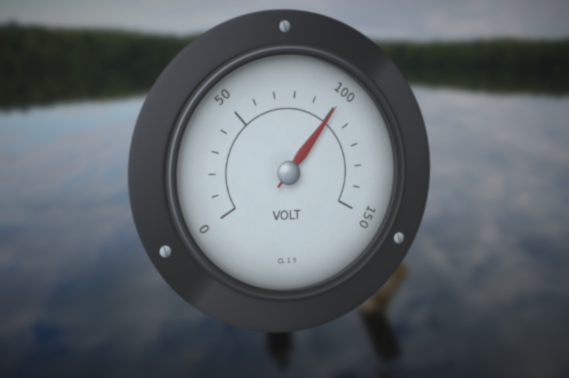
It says 100 V
